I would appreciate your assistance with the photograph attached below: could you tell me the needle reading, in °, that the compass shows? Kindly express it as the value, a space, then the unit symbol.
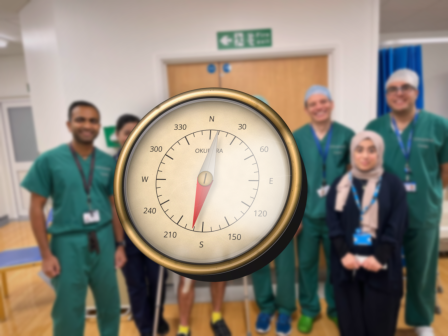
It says 190 °
